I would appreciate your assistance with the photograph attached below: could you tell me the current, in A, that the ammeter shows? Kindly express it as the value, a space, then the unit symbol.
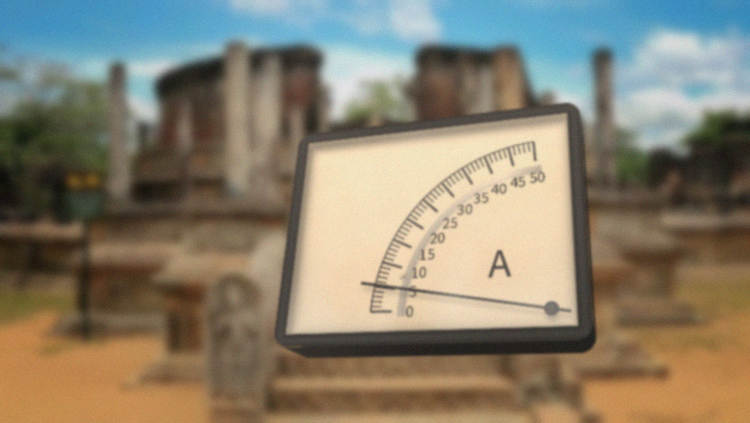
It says 5 A
